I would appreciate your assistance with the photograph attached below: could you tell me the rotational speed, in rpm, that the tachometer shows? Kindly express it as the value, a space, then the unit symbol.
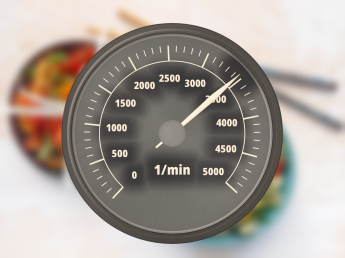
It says 3450 rpm
